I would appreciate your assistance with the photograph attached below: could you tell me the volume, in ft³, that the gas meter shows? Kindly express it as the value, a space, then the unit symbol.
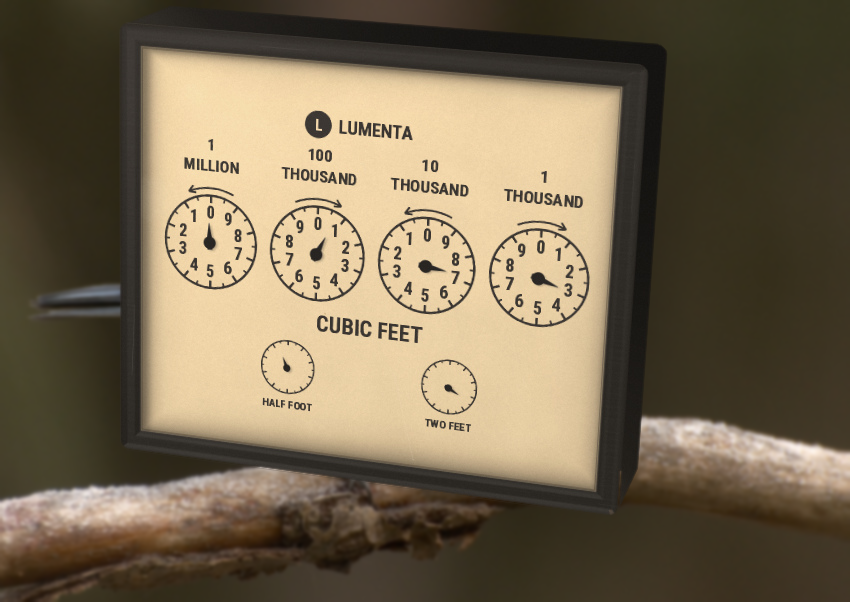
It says 7300 ft³
